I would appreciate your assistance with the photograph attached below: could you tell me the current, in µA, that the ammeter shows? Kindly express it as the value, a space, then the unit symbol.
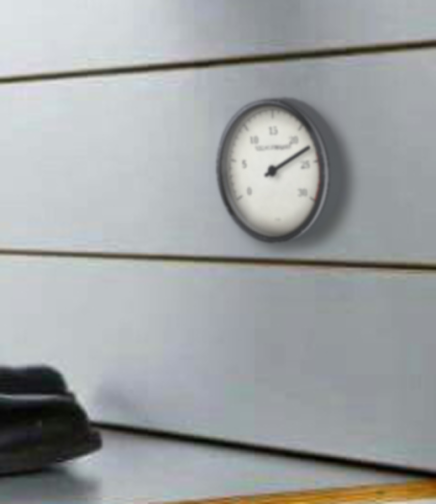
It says 23 µA
